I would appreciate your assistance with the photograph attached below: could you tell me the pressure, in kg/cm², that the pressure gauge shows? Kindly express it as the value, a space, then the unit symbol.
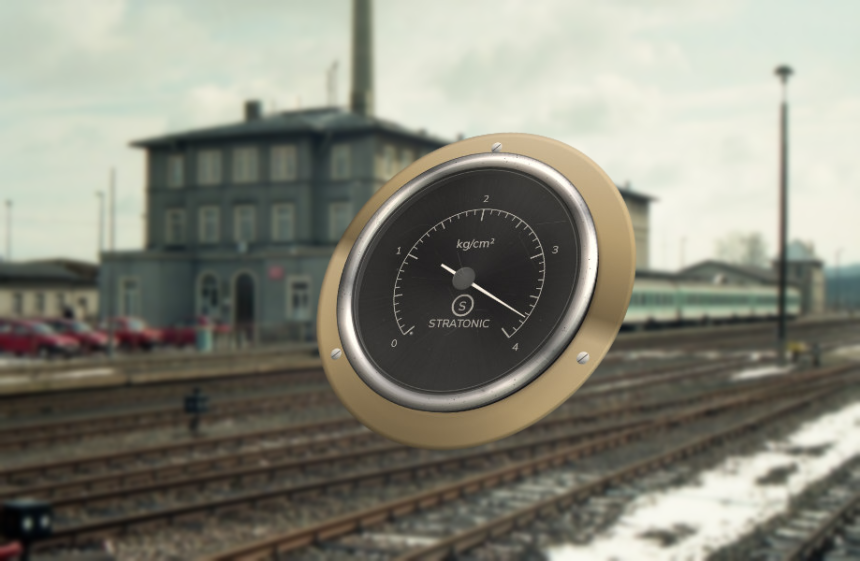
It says 3.75 kg/cm²
